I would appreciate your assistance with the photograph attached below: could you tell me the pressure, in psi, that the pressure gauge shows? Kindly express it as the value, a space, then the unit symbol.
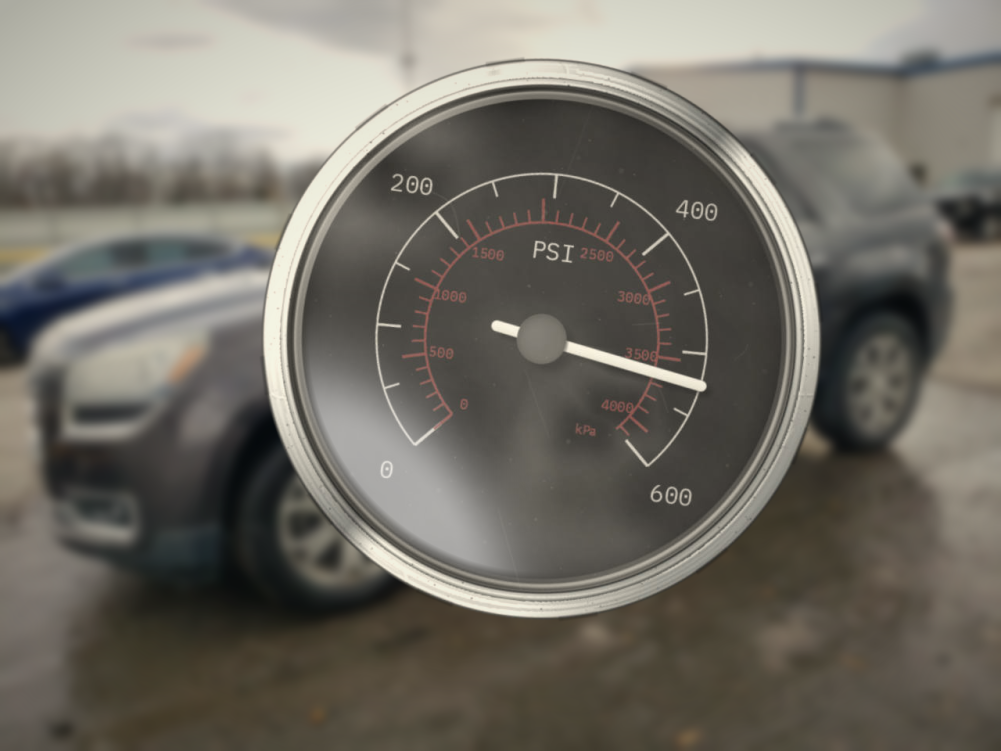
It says 525 psi
